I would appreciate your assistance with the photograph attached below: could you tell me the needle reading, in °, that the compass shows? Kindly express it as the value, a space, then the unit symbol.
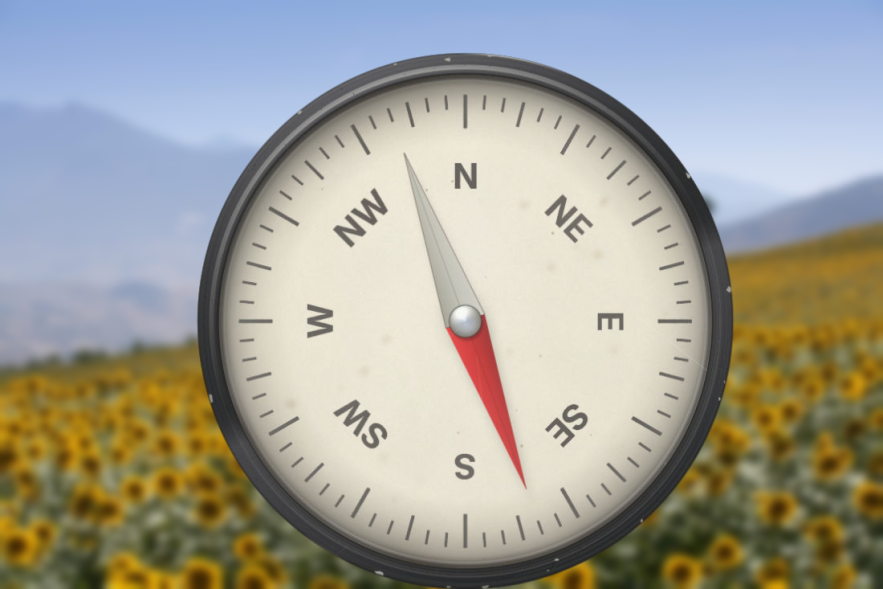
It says 160 °
